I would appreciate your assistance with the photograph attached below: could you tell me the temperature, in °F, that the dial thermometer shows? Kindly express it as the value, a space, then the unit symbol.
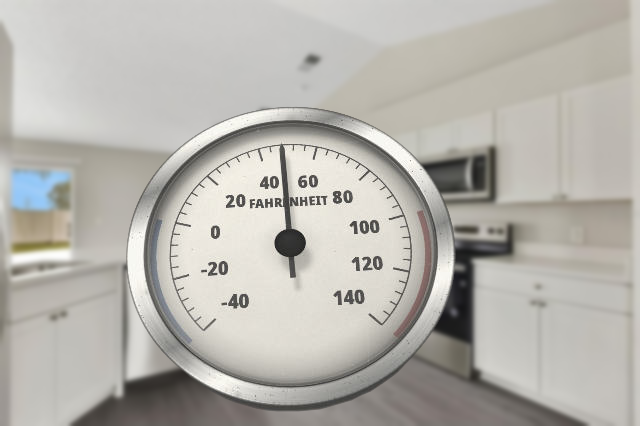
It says 48 °F
